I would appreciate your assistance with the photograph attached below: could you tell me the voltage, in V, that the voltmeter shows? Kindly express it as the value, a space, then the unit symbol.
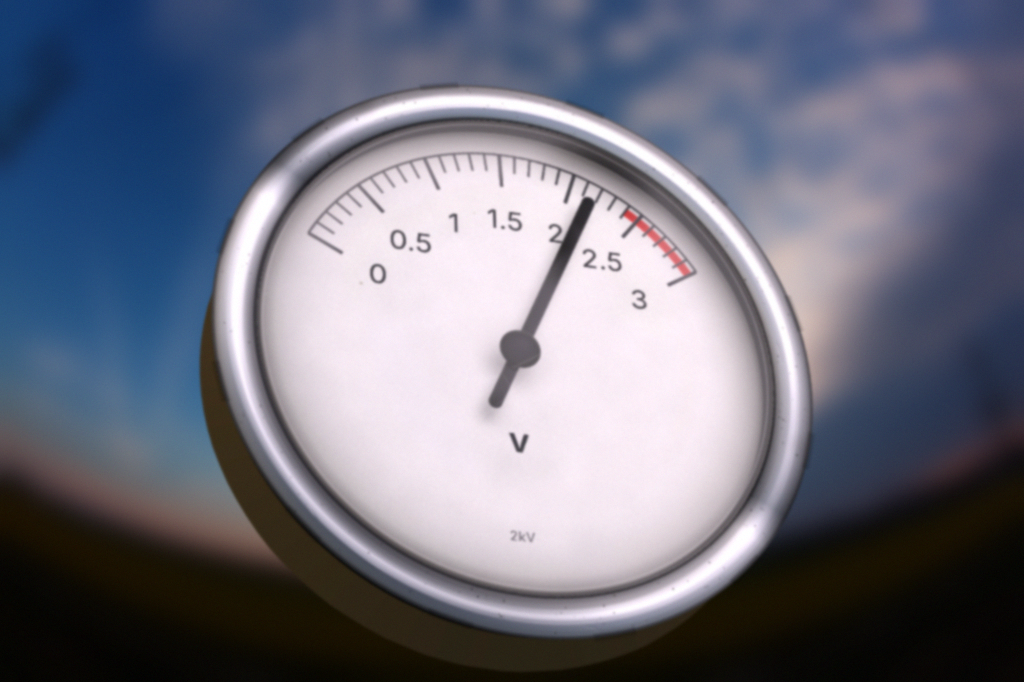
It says 2.15 V
